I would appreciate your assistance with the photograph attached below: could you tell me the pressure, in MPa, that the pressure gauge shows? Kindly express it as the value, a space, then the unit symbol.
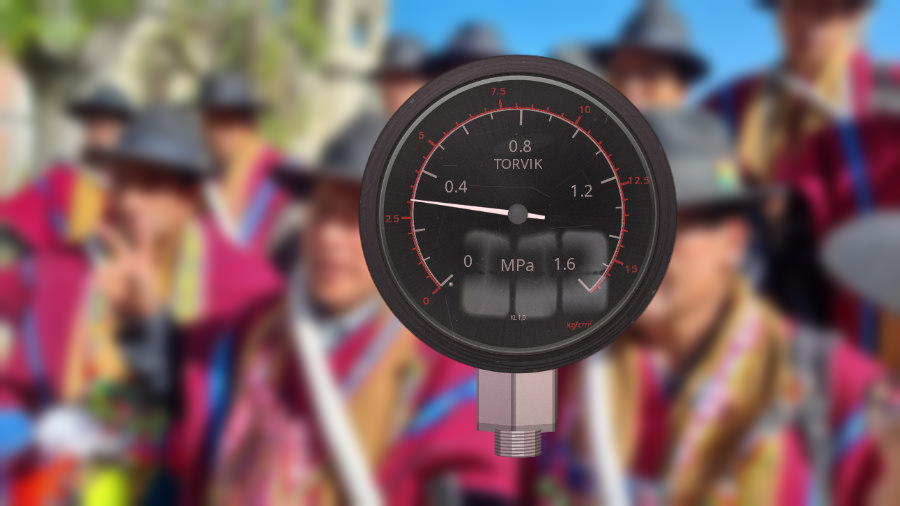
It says 0.3 MPa
